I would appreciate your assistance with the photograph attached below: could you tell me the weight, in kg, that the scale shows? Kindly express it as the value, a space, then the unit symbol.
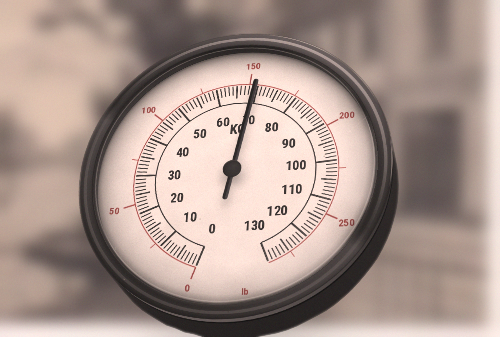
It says 70 kg
